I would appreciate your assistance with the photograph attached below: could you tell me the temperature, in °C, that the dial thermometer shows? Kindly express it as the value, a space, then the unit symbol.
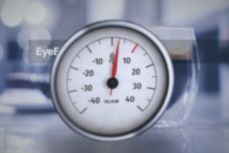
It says 2.5 °C
